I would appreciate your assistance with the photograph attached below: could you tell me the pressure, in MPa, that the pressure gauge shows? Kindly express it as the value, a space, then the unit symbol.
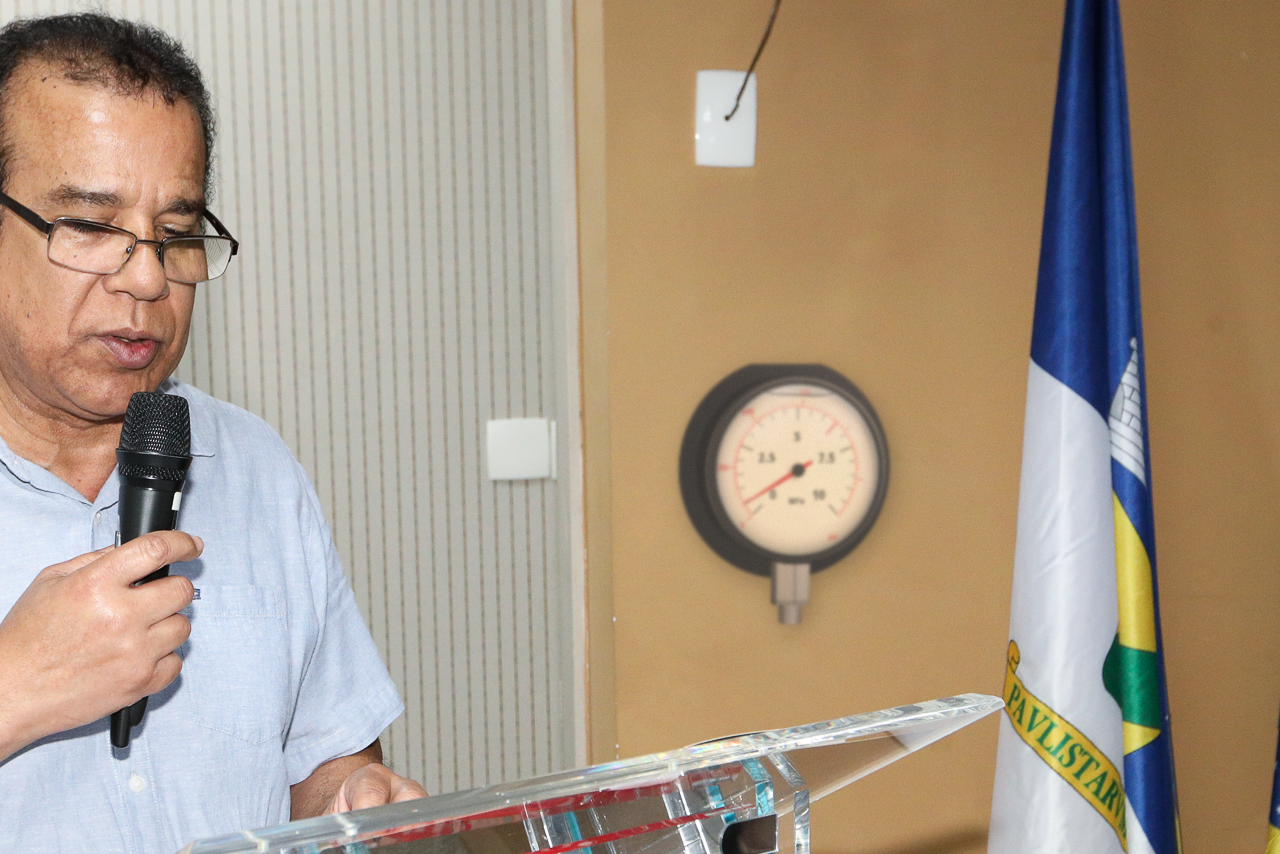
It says 0.5 MPa
